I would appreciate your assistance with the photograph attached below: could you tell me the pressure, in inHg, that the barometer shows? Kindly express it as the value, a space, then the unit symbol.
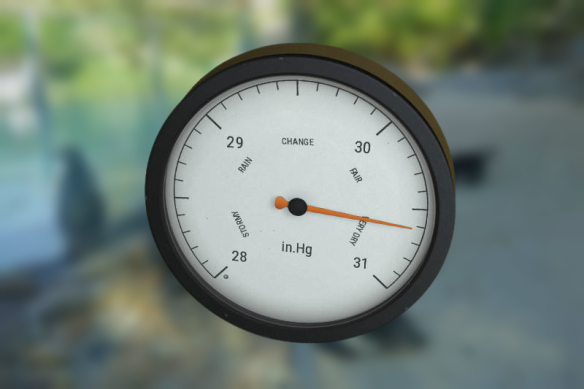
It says 30.6 inHg
